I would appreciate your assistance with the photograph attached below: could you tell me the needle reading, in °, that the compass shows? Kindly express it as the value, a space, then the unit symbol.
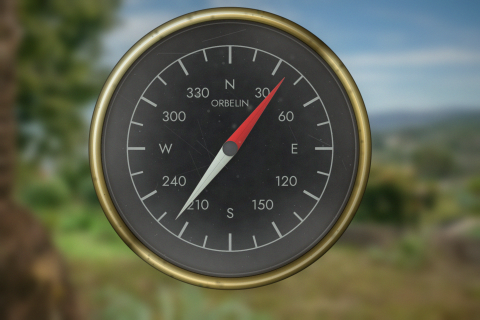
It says 37.5 °
